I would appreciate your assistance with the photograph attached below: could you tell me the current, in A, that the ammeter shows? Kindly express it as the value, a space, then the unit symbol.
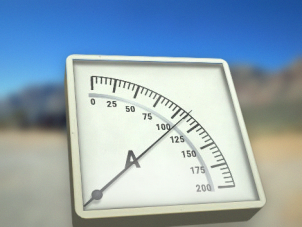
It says 110 A
